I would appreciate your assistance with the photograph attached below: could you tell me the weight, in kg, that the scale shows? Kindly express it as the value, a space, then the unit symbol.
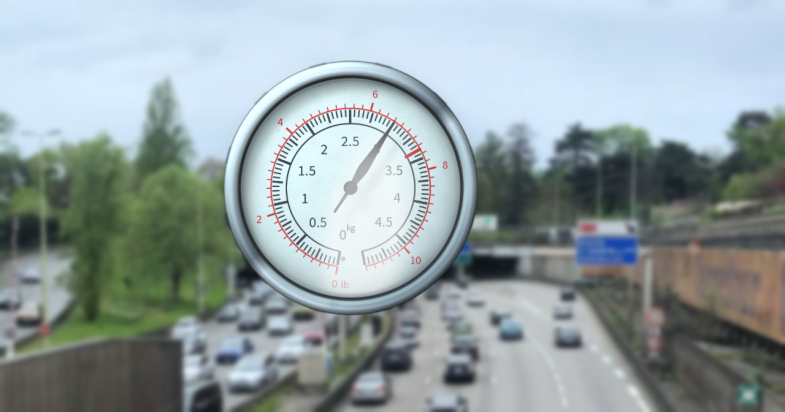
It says 3 kg
